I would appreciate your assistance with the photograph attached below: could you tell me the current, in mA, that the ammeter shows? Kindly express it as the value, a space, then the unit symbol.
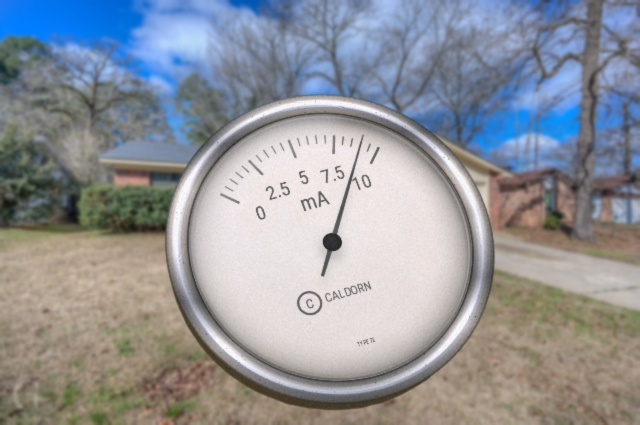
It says 9 mA
